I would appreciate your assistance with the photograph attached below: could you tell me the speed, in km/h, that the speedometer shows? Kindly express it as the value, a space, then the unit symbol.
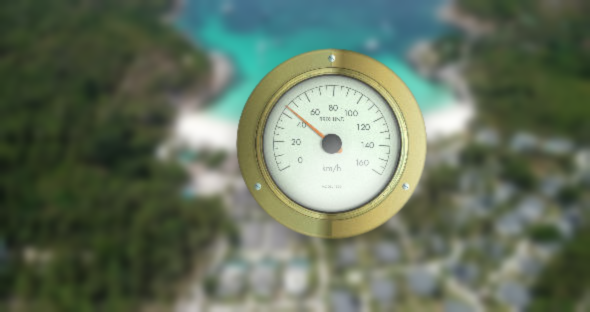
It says 45 km/h
